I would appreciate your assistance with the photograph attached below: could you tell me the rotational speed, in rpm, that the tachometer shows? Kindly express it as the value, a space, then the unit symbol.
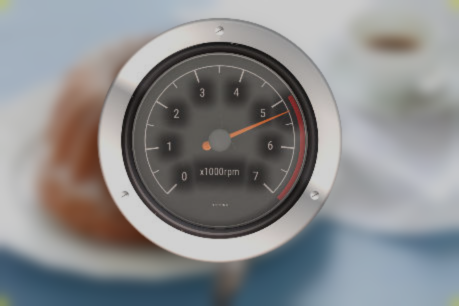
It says 5250 rpm
